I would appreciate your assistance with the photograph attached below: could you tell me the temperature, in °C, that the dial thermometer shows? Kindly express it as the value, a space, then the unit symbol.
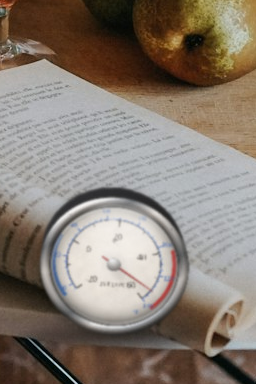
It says 55 °C
